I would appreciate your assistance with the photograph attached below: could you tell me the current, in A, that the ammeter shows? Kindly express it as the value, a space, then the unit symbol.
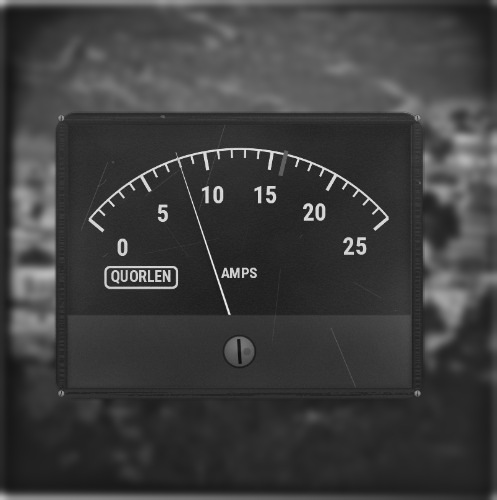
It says 8 A
